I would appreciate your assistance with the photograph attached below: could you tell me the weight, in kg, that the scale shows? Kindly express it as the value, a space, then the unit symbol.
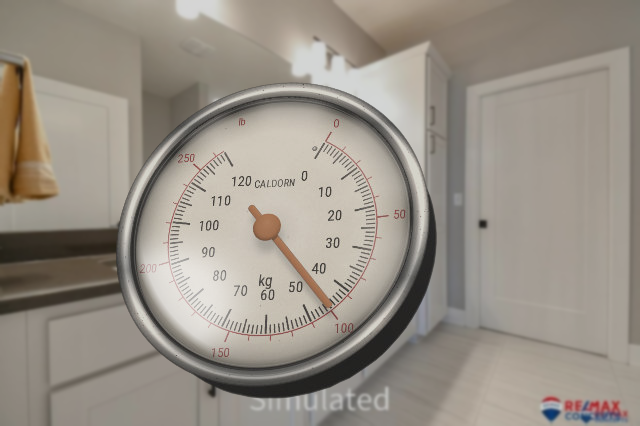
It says 45 kg
